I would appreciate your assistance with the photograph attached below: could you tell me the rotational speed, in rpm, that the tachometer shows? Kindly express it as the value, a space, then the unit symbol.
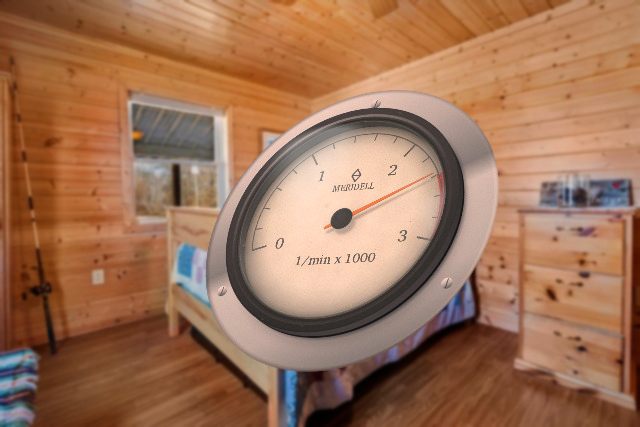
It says 2400 rpm
